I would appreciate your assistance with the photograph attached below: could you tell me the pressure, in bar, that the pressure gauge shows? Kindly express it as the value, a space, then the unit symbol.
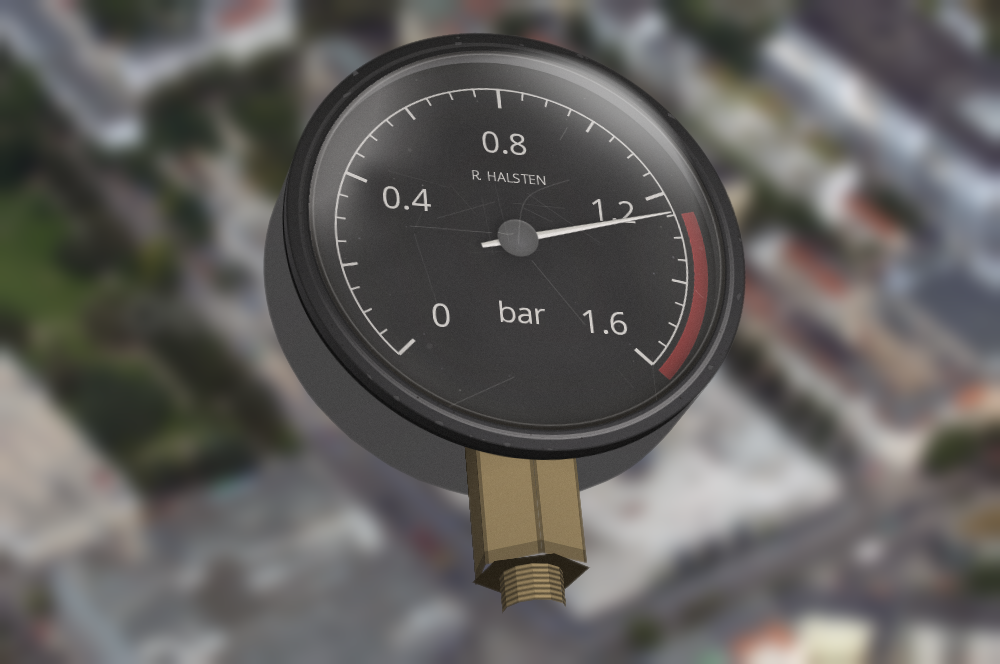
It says 1.25 bar
